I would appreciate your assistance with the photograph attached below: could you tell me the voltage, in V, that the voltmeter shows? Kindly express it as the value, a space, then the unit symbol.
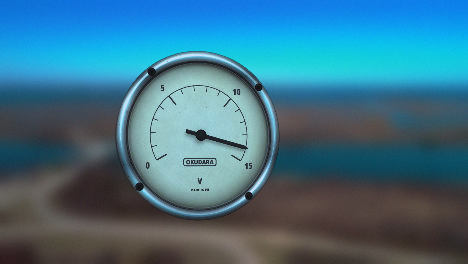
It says 14 V
